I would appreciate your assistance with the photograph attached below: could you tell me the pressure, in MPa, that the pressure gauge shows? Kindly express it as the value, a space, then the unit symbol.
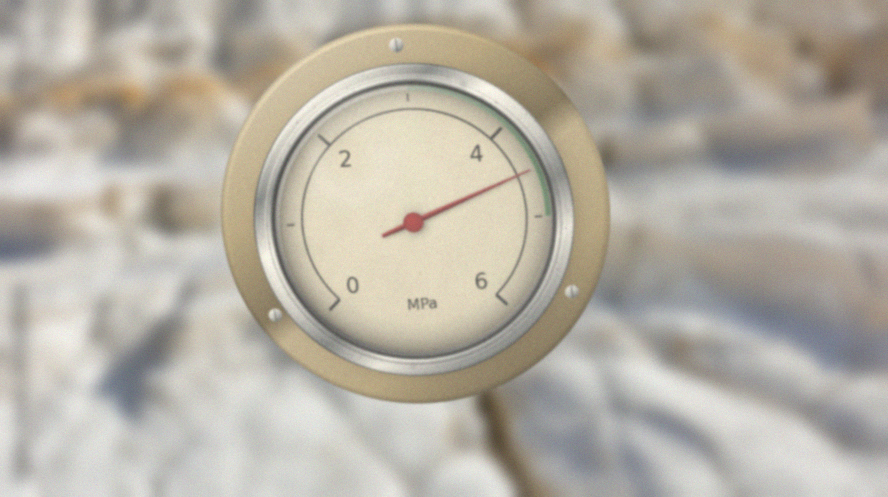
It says 4.5 MPa
